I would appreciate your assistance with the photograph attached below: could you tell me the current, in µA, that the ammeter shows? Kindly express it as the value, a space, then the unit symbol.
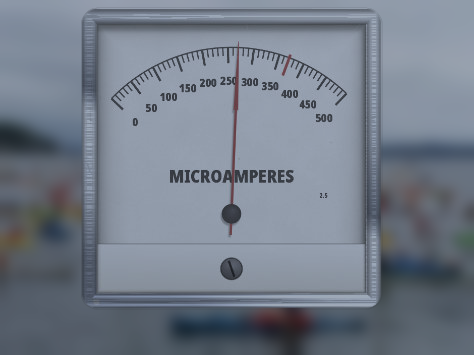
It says 270 µA
